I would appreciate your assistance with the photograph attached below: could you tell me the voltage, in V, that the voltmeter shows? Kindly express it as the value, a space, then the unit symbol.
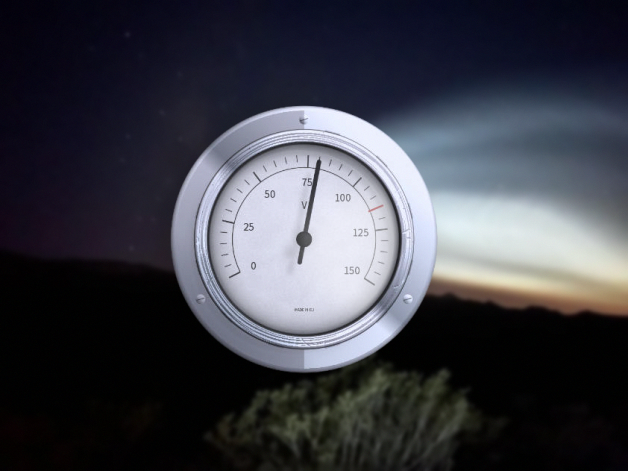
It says 80 V
